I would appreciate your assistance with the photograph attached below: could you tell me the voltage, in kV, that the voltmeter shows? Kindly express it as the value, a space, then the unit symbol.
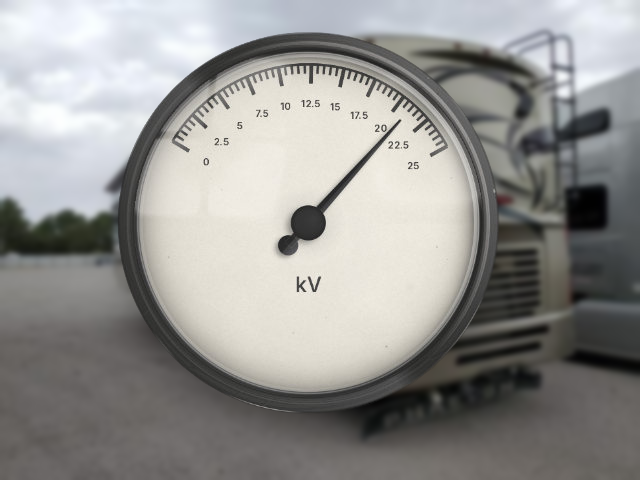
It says 21 kV
